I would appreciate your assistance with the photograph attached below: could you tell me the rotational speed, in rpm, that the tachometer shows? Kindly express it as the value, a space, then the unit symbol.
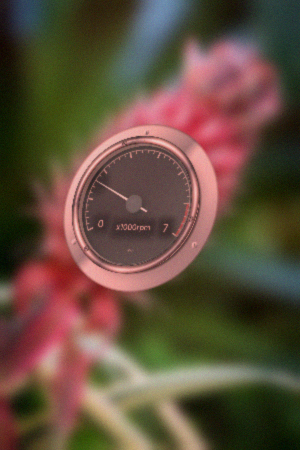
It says 1600 rpm
